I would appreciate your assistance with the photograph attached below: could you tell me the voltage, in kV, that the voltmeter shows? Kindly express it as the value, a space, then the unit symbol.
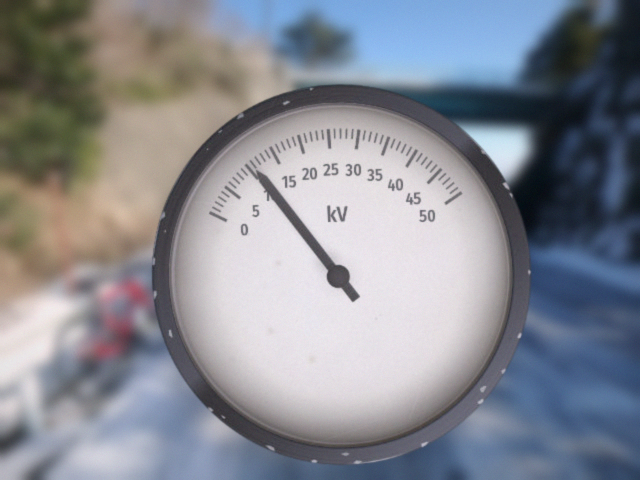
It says 11 kV
